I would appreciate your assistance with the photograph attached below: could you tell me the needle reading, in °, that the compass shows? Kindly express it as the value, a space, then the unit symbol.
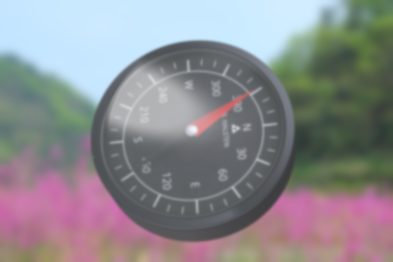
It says 330 °
